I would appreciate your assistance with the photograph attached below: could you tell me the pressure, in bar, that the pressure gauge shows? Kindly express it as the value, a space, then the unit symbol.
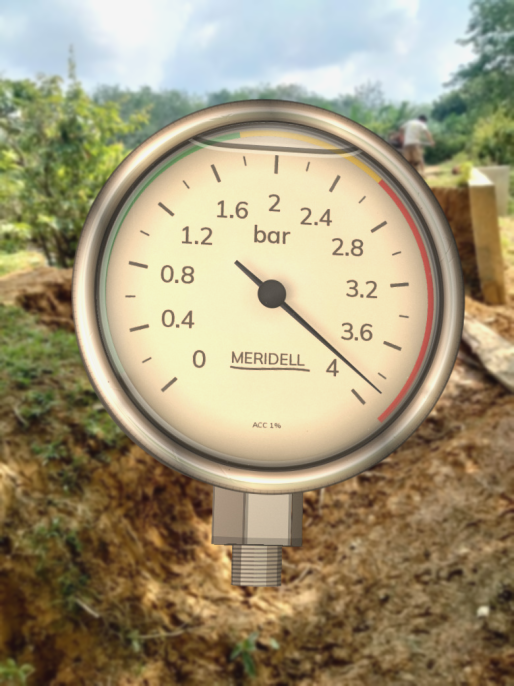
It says 3.9 bar
